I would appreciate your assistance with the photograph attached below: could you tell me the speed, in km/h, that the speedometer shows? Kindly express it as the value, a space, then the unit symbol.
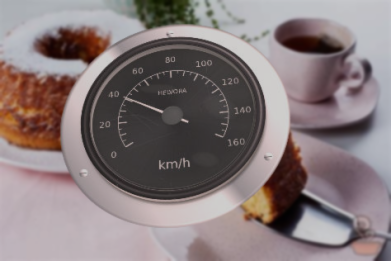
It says 40 km/h
